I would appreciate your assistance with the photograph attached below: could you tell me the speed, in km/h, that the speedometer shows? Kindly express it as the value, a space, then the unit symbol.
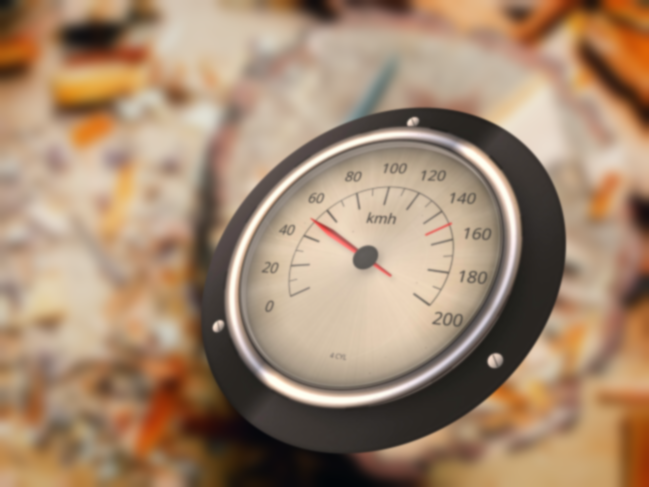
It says 50 km/h
